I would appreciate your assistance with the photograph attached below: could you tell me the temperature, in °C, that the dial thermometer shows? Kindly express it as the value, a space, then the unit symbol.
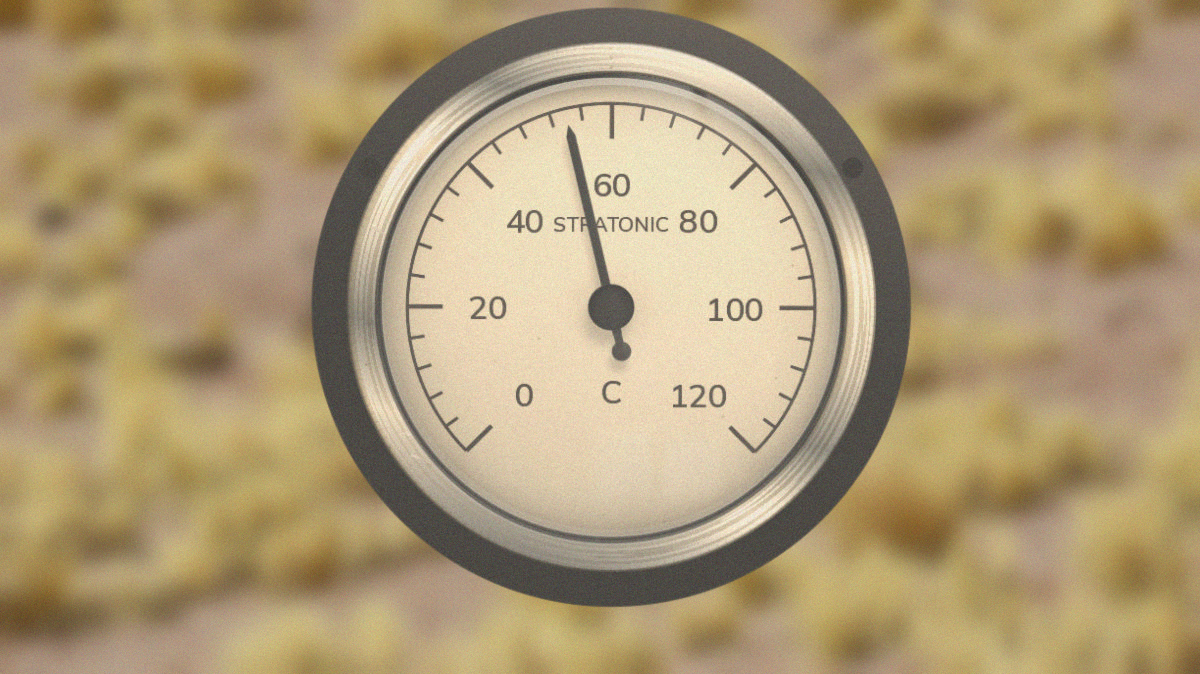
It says 54 °C
